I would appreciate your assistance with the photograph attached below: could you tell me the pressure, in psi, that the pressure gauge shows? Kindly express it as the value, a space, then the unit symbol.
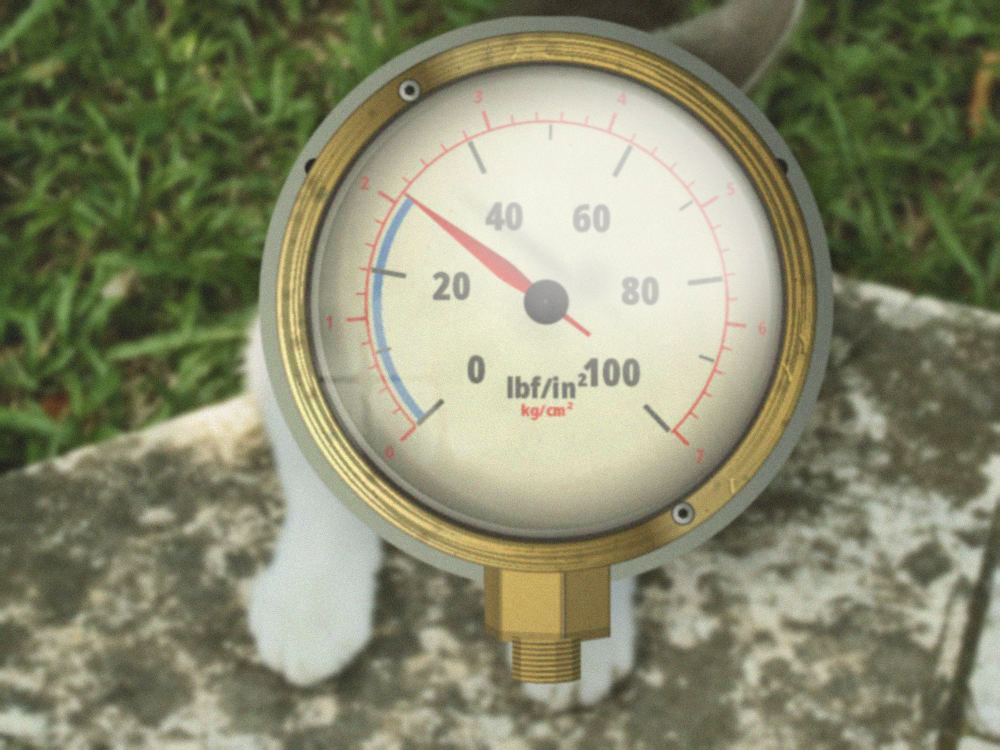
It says 30 psi
